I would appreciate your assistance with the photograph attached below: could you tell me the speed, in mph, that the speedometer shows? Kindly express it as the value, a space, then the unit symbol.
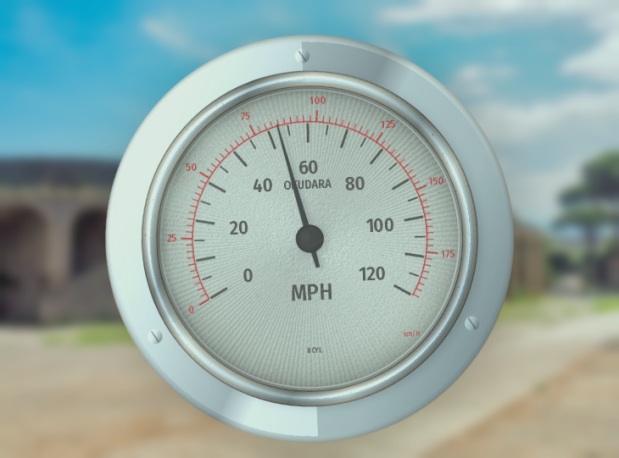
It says 52.5 mph
